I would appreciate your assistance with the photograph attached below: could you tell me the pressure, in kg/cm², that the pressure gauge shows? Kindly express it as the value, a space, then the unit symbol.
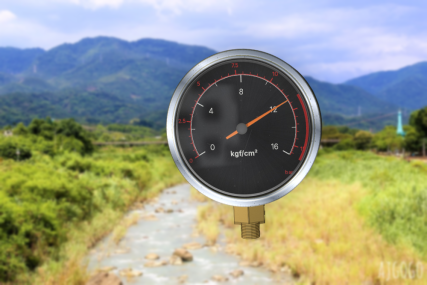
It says 12 kg/cm²
